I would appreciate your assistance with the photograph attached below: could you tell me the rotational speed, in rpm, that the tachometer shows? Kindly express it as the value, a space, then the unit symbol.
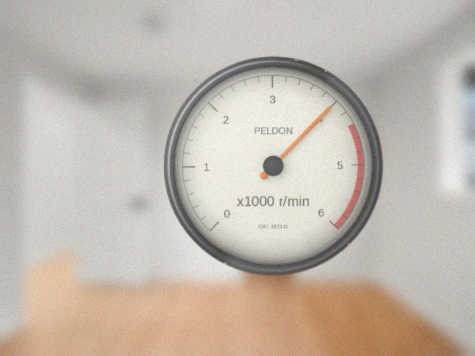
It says 4000 rpm
